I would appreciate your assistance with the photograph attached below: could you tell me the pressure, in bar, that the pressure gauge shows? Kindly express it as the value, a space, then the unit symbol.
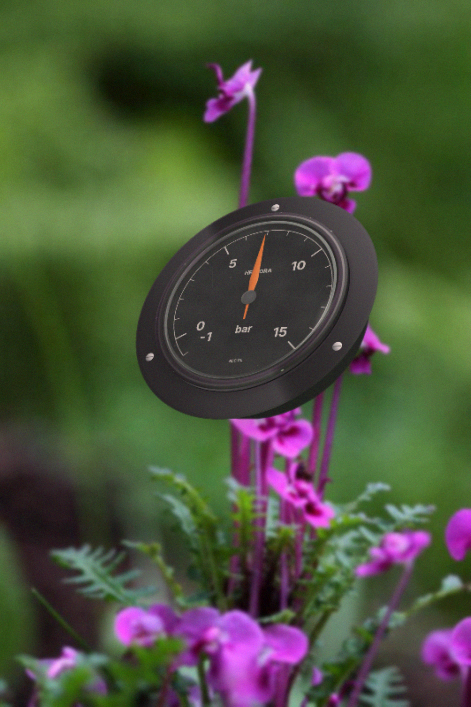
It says 7 bar
